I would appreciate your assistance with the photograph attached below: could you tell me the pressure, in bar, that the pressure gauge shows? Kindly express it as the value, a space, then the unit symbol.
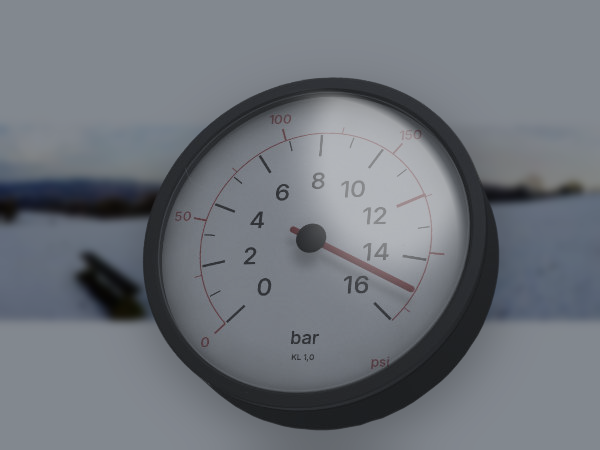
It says 15 bar
